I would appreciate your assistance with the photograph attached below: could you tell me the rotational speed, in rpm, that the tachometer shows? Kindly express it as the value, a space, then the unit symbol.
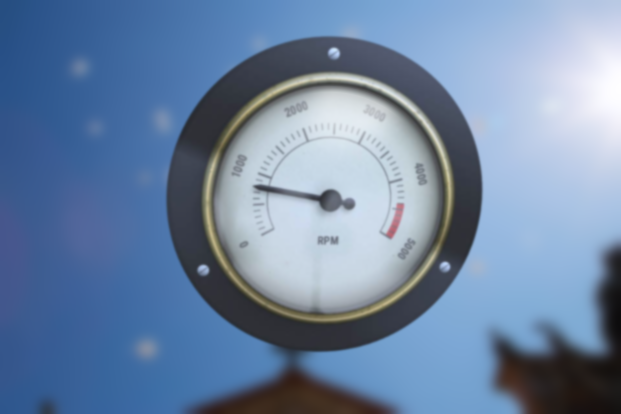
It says 800 rpm
